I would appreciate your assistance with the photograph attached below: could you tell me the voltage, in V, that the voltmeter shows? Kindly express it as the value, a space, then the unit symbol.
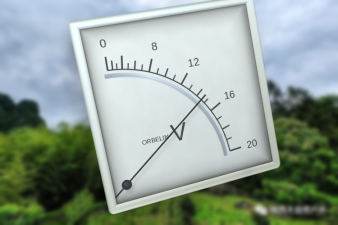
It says 14.5 V
